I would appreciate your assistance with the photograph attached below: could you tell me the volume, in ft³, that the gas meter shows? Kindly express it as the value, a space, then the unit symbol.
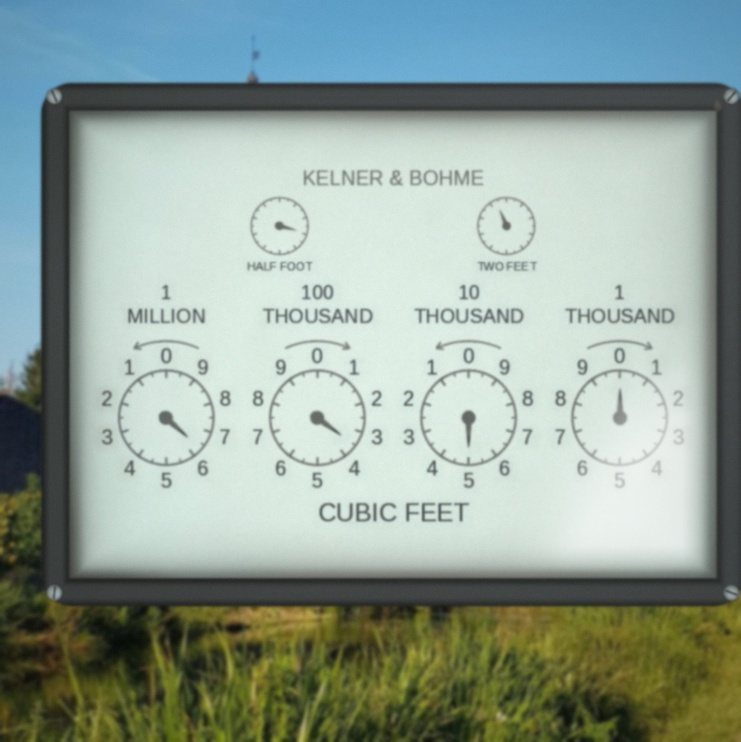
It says 635000 ft³
